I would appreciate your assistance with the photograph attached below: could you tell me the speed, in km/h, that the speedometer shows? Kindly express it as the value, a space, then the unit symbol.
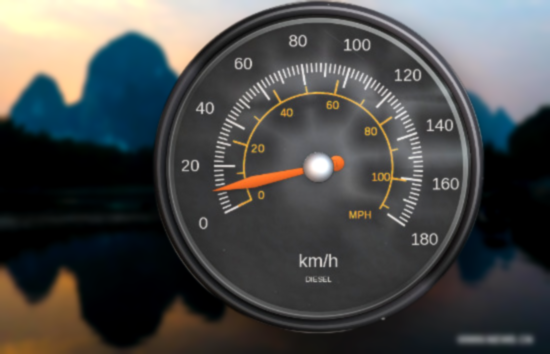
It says 10 km/h
